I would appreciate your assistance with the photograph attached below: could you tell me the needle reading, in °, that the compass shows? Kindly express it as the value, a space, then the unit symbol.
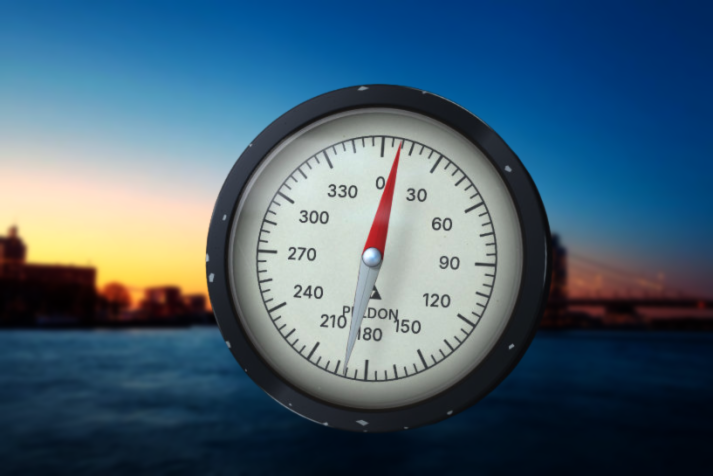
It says 10 °
